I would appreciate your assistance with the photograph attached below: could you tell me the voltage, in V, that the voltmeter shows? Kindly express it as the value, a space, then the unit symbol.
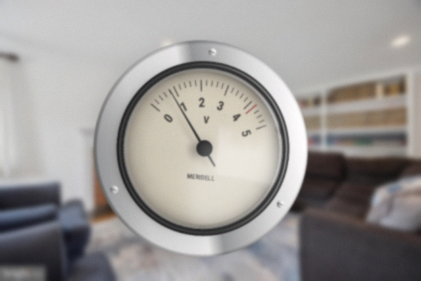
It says 0.8 V
